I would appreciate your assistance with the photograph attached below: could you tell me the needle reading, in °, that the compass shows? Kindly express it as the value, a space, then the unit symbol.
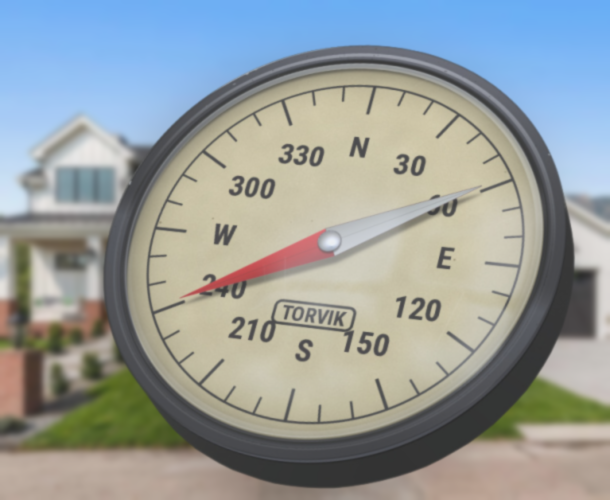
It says 240 °
